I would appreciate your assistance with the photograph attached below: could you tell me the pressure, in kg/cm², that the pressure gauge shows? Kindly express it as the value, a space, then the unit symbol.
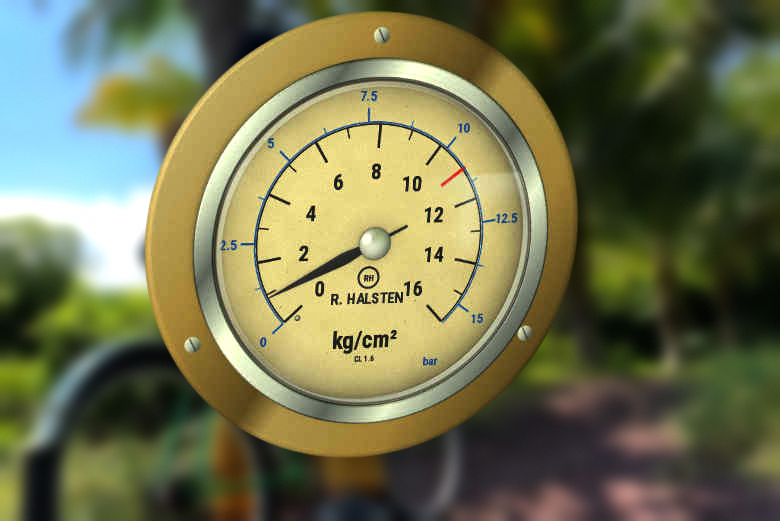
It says 1 kg/cm²
